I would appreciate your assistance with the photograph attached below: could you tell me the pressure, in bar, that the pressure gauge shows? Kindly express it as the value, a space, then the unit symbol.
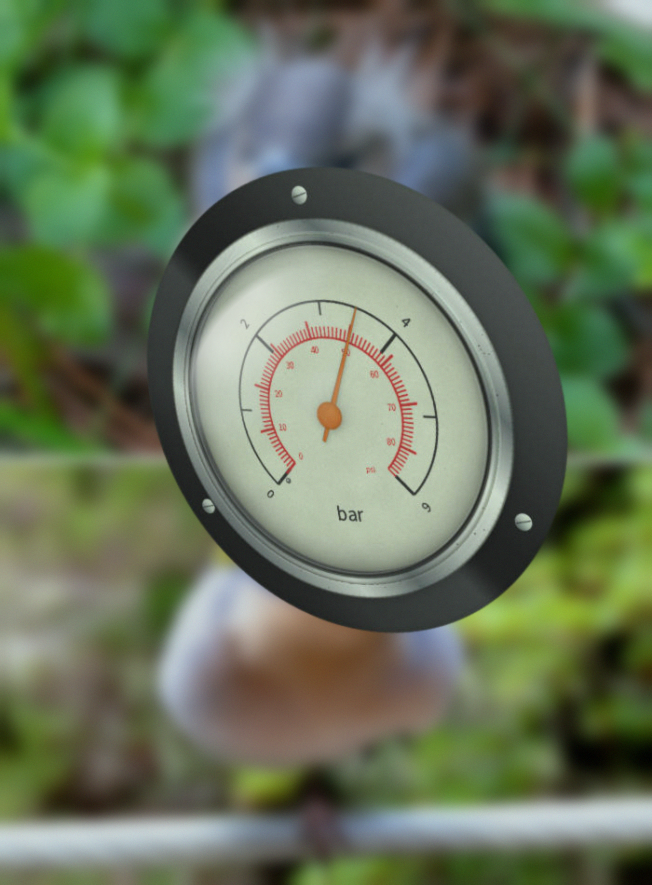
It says 3.5 bar
